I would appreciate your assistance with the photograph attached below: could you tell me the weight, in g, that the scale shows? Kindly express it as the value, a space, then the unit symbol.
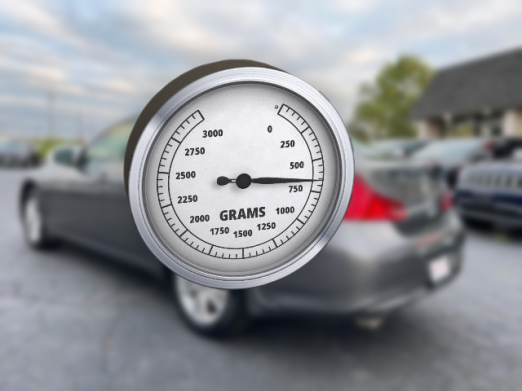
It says 650 g
